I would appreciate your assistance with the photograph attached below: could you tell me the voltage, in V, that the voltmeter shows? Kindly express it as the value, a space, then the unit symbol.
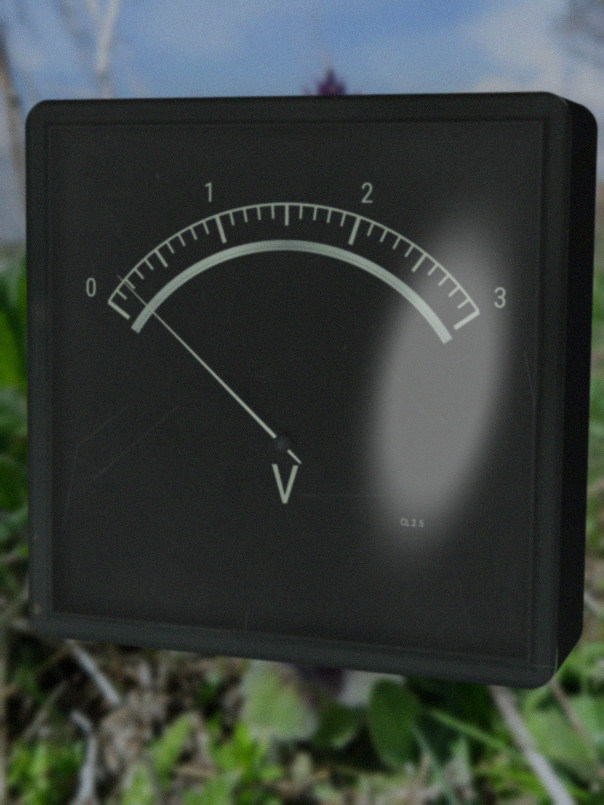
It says 0.2 V
